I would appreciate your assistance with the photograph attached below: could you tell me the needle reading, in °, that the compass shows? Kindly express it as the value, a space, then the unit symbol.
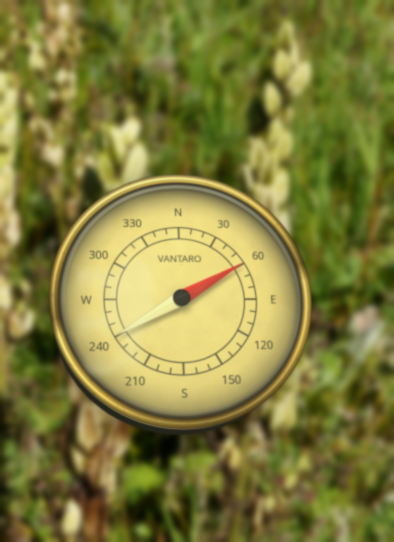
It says 60 °
